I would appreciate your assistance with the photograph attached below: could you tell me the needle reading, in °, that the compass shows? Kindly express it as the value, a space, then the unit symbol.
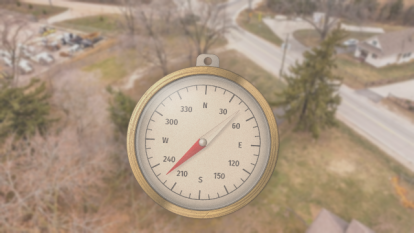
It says 225 °
